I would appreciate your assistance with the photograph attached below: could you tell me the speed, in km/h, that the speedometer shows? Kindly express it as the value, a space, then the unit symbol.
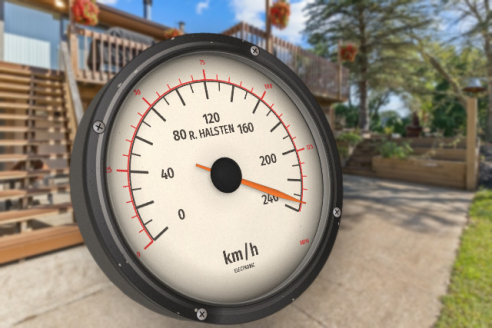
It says 235 km/h
